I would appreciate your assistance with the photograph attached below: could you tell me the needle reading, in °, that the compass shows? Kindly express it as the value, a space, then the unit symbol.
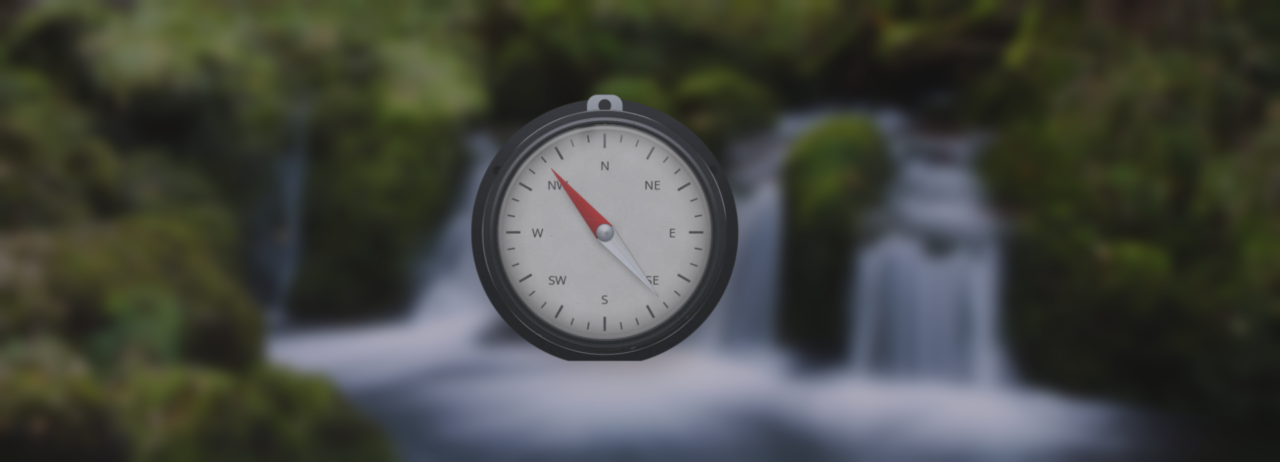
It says 320 °
